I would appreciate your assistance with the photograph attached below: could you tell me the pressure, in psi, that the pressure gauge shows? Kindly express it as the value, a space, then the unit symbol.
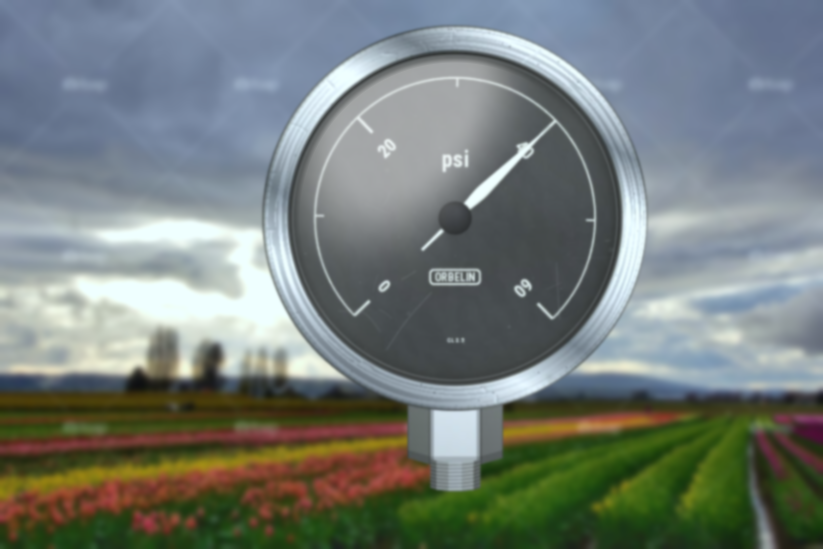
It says 40 psi
